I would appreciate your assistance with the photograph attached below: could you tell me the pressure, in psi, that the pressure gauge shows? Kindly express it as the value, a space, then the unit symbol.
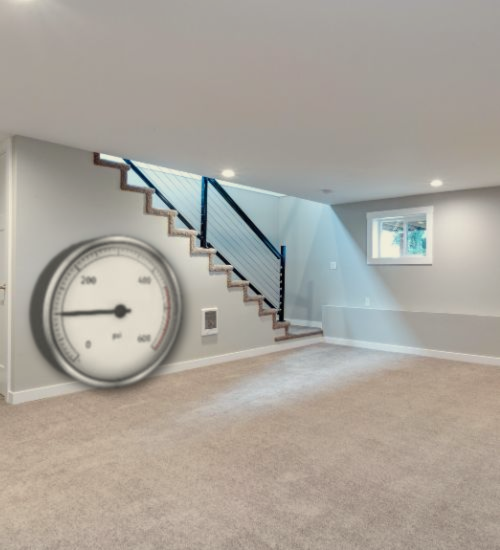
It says 100 psi
